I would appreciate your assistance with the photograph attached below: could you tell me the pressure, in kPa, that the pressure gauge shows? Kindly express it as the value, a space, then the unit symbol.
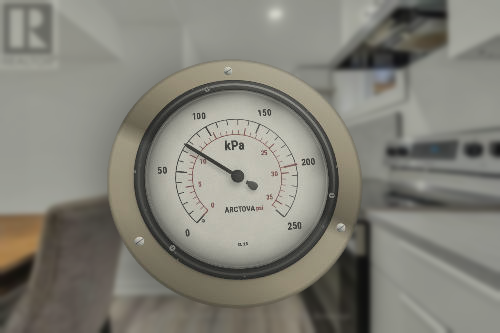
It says 75 kPa
